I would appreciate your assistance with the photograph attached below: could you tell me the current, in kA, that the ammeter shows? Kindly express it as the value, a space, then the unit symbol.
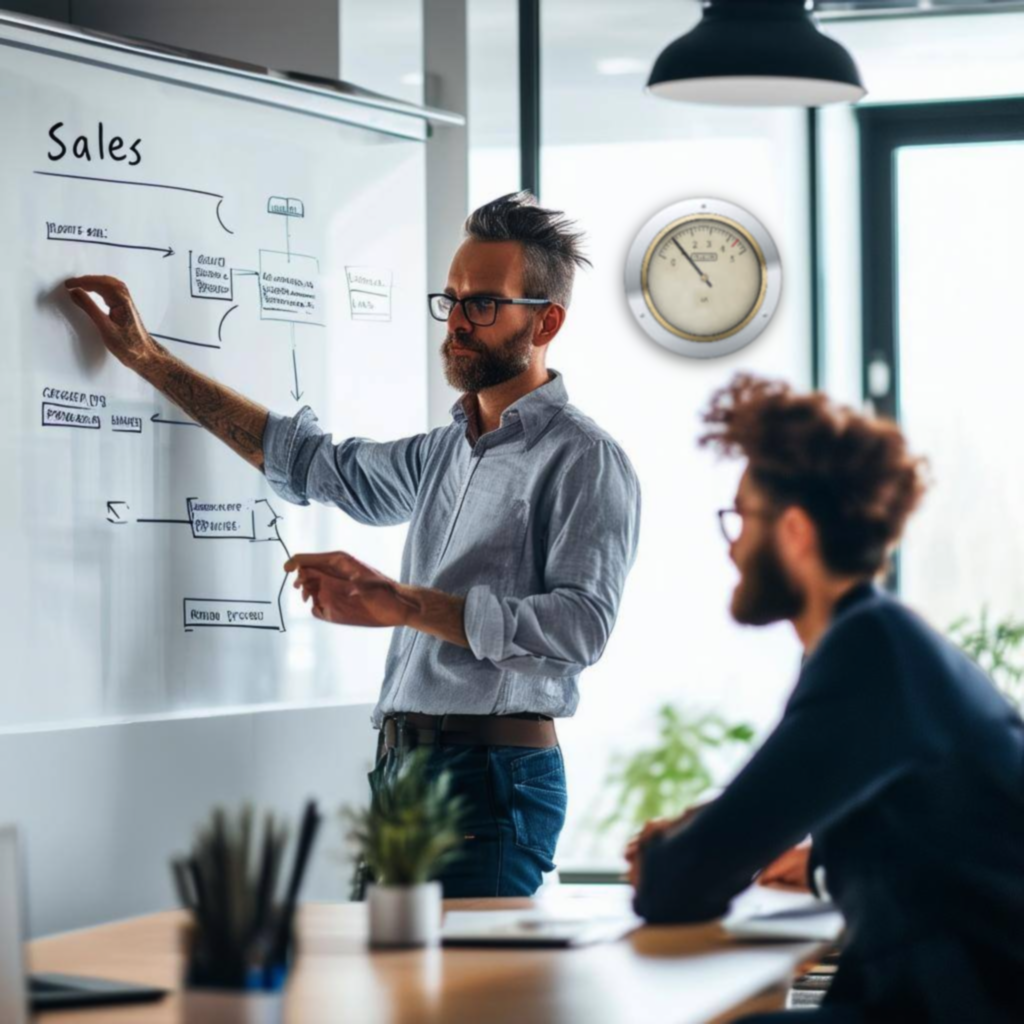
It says 1 kA
